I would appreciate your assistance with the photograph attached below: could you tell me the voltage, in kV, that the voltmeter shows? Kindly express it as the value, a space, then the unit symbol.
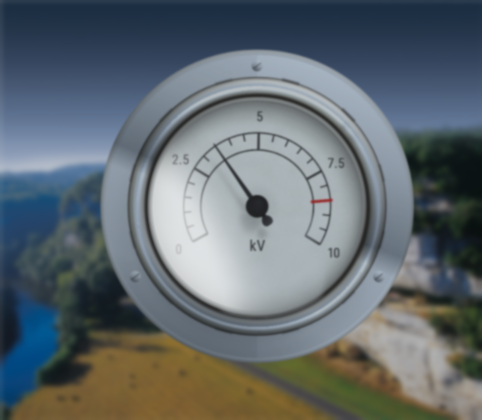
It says 3.5 kV
